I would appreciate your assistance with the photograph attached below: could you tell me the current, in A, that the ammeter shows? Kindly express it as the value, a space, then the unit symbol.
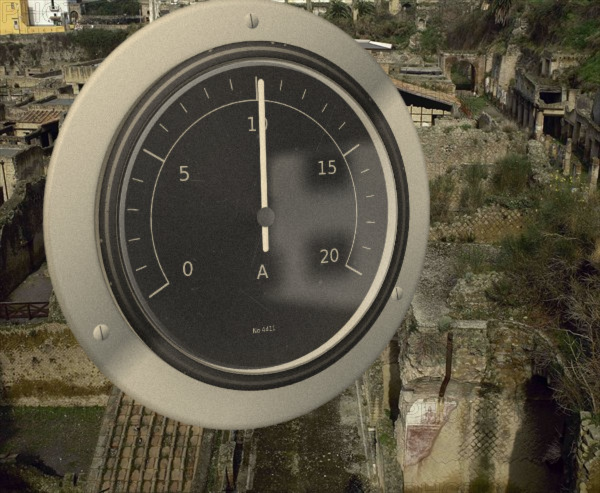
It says 10 A
